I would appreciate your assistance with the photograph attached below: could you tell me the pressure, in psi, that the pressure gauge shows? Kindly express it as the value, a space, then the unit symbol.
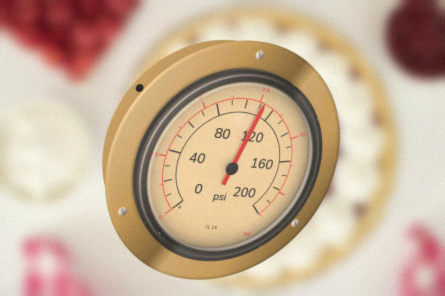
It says 110 psi
